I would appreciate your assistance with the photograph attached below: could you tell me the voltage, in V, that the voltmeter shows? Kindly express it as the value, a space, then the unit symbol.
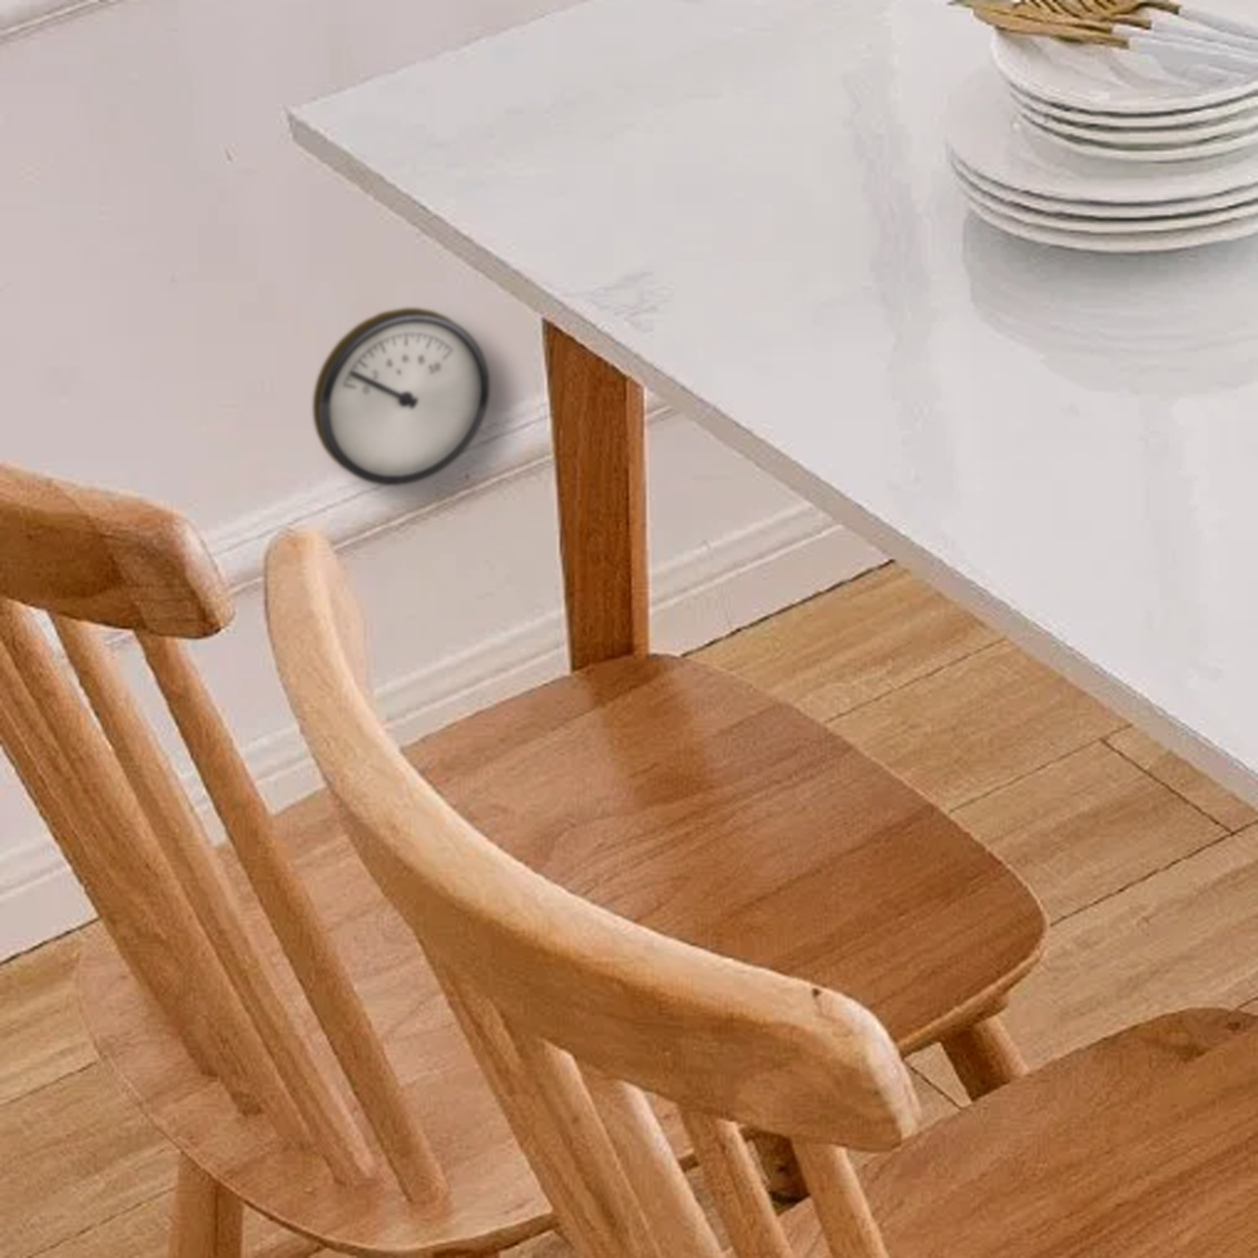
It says 1 V
